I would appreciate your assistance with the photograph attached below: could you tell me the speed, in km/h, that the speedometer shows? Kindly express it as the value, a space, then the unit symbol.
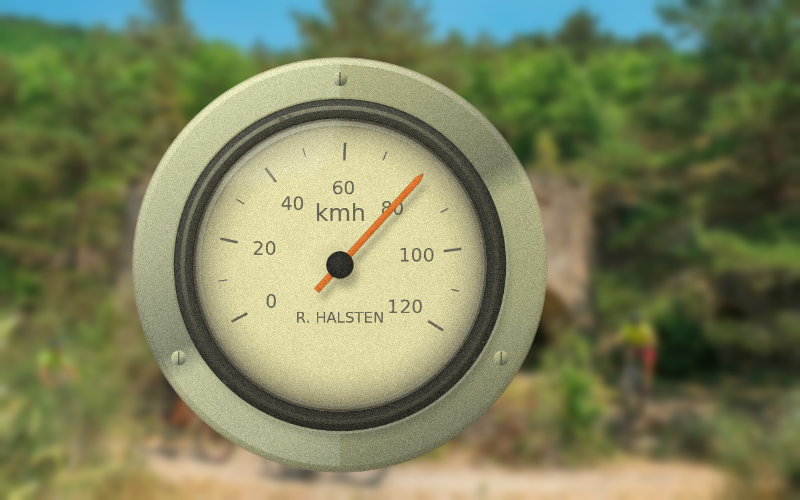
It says 80 km/h
